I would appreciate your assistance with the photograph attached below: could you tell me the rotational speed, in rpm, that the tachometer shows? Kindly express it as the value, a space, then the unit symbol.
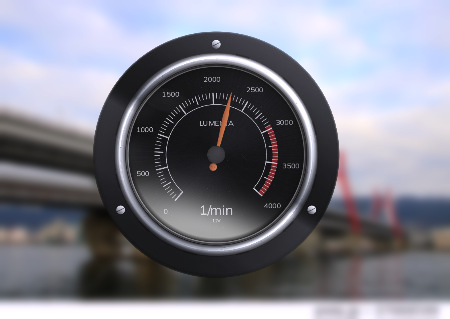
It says 2250 rpm
